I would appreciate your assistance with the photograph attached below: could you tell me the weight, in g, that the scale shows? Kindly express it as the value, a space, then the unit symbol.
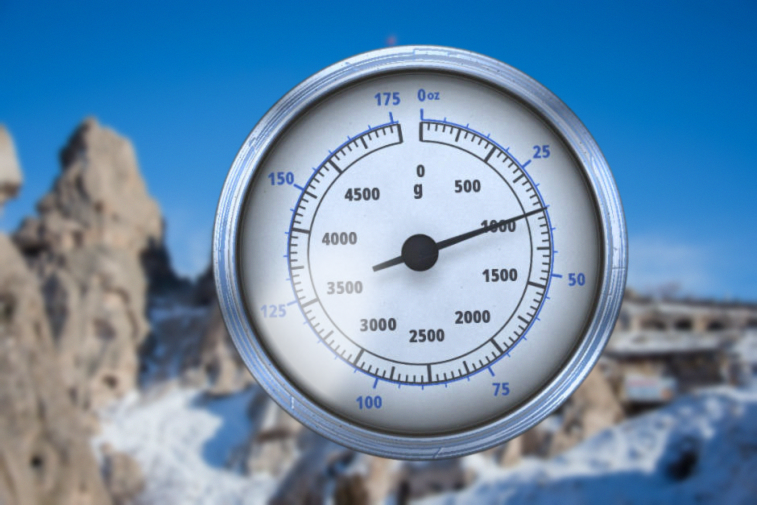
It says 1000 g
